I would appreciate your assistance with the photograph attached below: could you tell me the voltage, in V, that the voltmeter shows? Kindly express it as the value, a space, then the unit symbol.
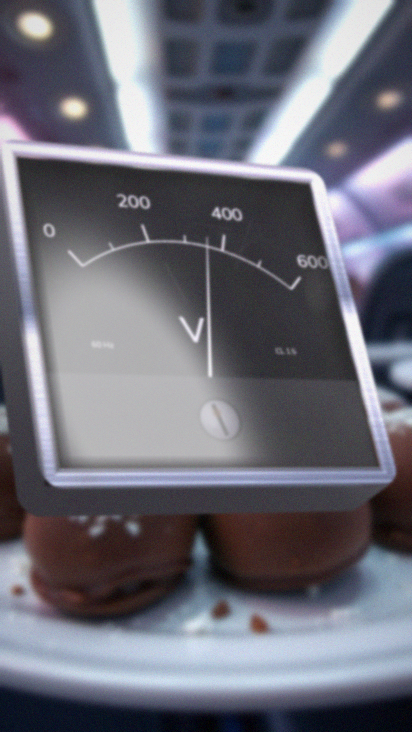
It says 350 V
